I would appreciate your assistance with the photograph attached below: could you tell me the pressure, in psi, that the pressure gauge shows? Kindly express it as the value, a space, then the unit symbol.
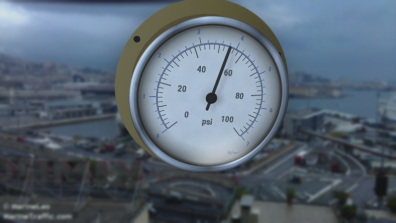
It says 54 psi
